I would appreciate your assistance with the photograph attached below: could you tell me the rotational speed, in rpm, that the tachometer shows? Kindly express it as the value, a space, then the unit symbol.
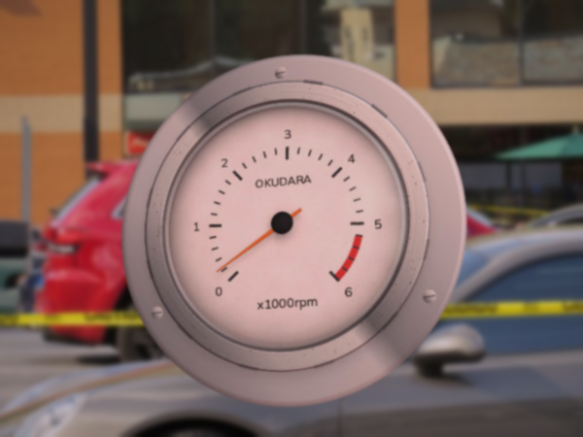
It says 200 rpm
